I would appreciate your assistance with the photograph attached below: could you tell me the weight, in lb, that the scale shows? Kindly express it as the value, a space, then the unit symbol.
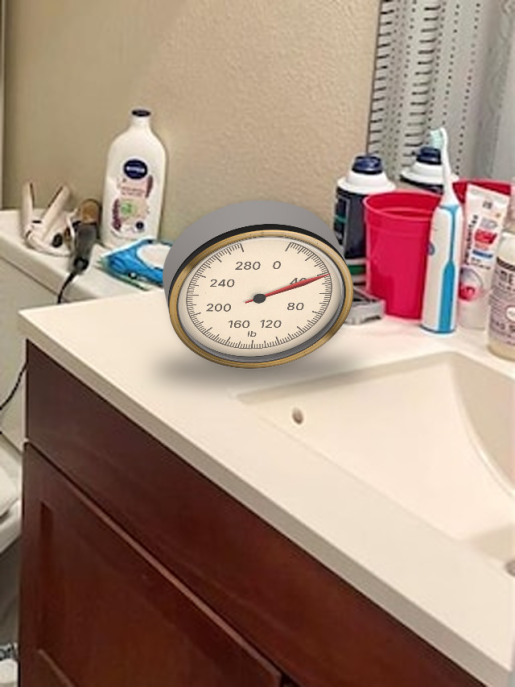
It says 40 lb
